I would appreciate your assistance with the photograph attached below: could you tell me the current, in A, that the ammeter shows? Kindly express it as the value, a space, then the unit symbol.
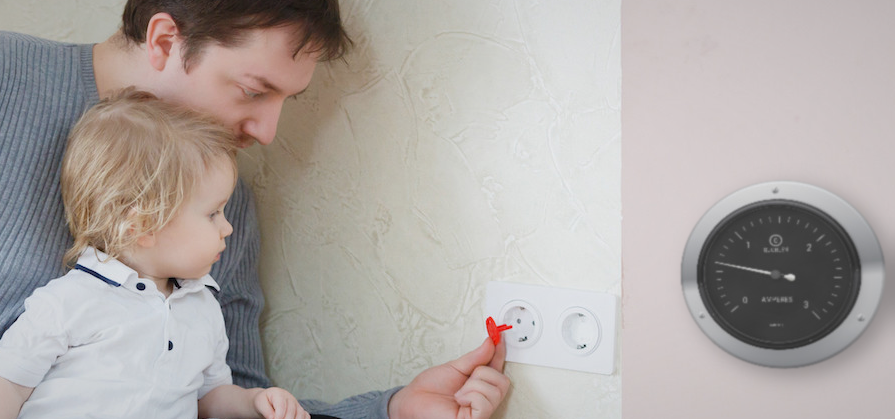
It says 0.6 A
